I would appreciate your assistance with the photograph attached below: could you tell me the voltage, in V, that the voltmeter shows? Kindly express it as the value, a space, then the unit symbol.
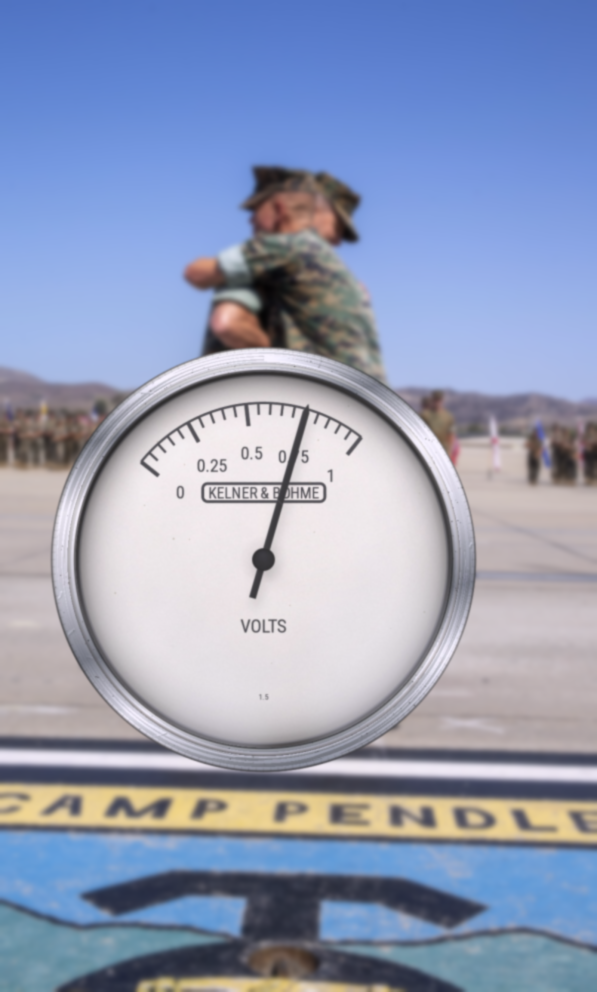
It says 0.75 V
